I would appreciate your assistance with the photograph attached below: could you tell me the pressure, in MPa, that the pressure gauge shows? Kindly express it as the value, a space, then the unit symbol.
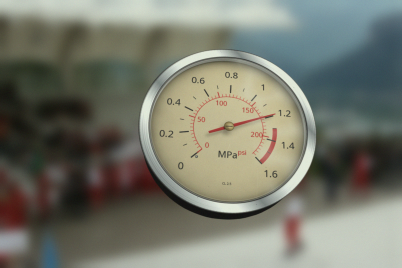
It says 1.2 MPa
